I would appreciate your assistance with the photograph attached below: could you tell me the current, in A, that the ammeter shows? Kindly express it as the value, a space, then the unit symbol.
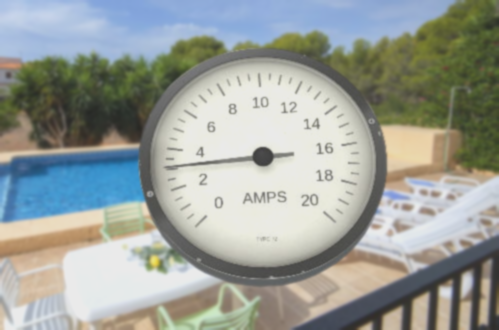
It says 3 A
